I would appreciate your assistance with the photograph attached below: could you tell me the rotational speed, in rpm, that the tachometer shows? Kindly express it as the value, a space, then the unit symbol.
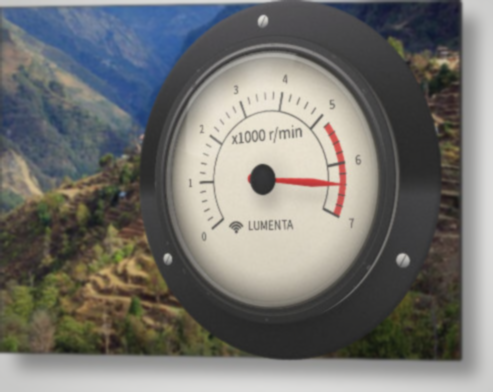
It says 6400 rpm
